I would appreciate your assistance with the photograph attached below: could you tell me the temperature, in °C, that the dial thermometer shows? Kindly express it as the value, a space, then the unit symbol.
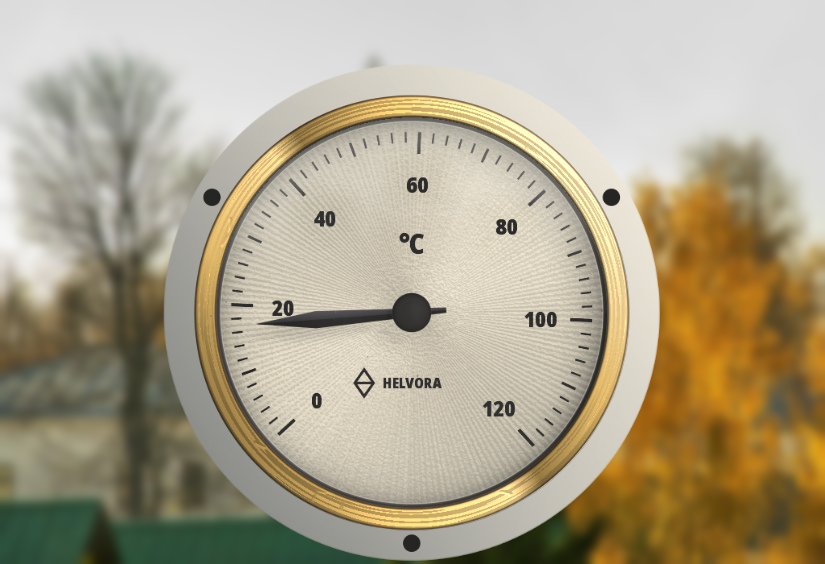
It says 17 °C
